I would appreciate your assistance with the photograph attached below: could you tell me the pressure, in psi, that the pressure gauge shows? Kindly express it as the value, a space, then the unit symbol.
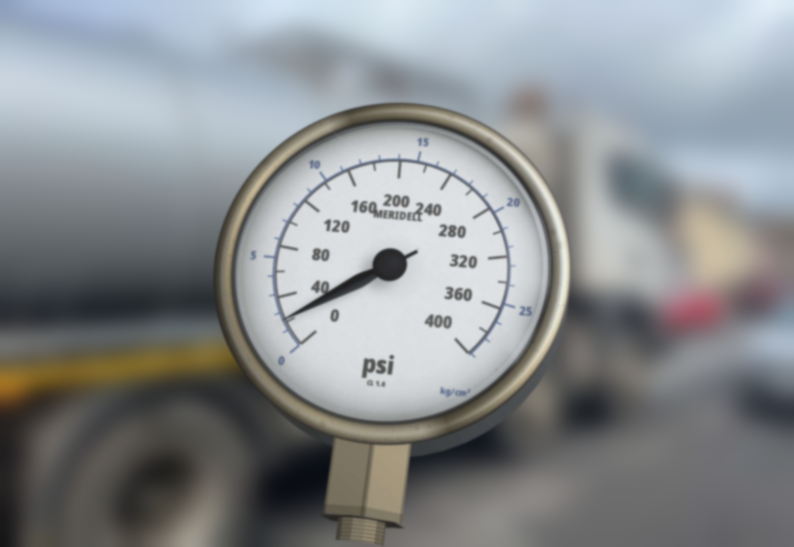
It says 20 psi
